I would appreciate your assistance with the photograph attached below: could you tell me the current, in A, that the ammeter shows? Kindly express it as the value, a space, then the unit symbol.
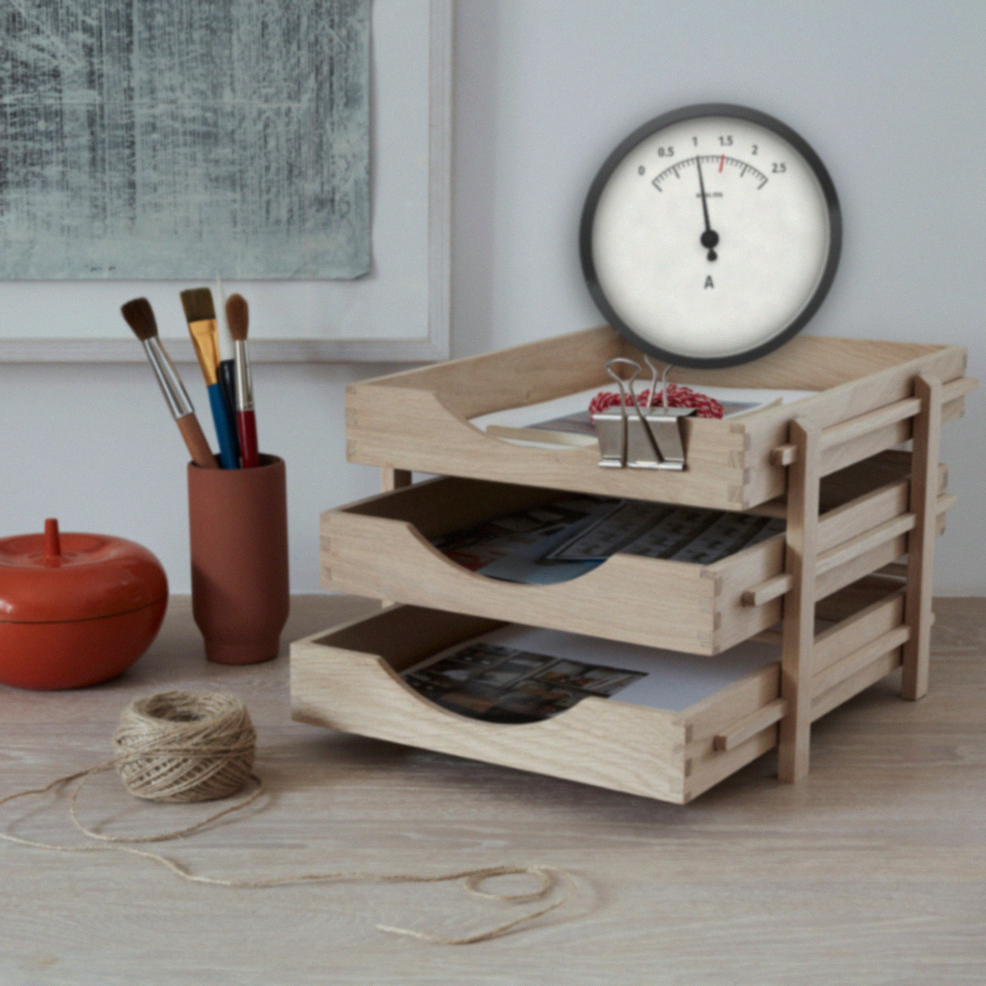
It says 1 A
